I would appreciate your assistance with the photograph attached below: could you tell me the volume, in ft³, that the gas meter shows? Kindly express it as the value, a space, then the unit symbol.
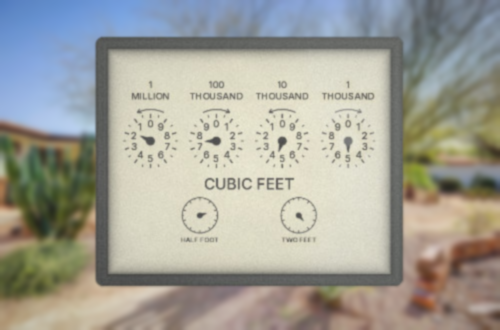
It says 174500 ft³
